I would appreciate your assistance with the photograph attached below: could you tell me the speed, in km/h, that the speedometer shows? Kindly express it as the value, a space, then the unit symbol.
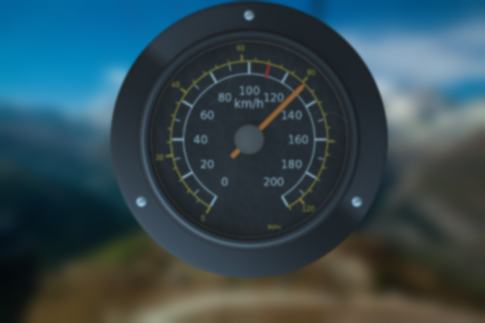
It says 130 km/h
